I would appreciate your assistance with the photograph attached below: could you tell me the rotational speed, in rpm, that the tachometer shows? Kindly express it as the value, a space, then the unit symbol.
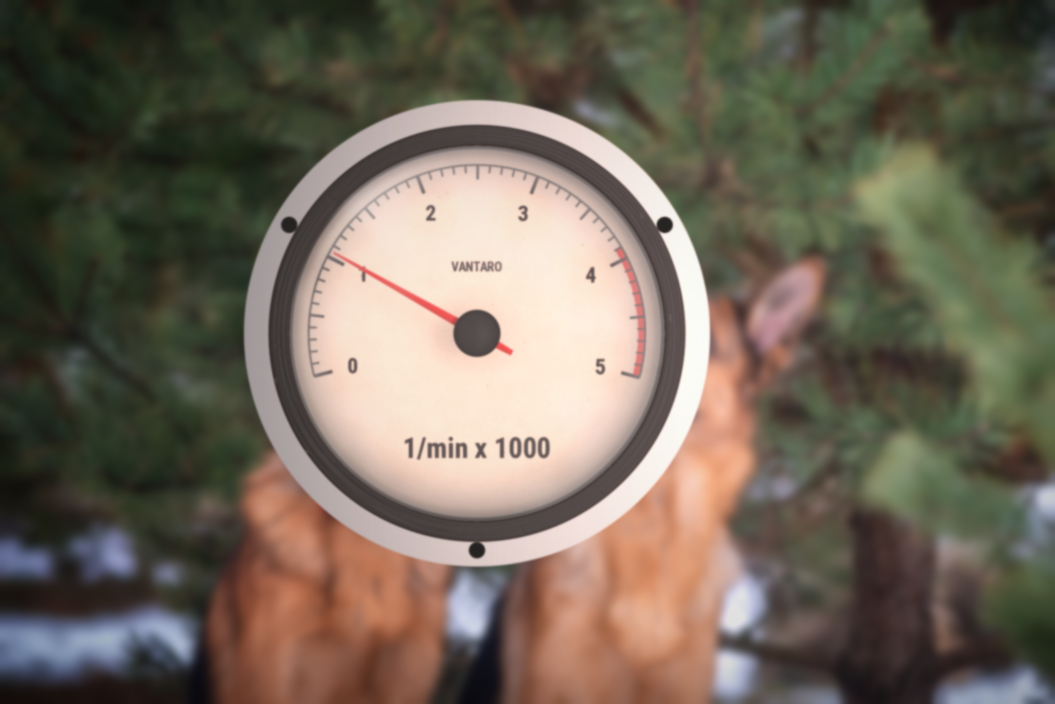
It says 1050 rpm
